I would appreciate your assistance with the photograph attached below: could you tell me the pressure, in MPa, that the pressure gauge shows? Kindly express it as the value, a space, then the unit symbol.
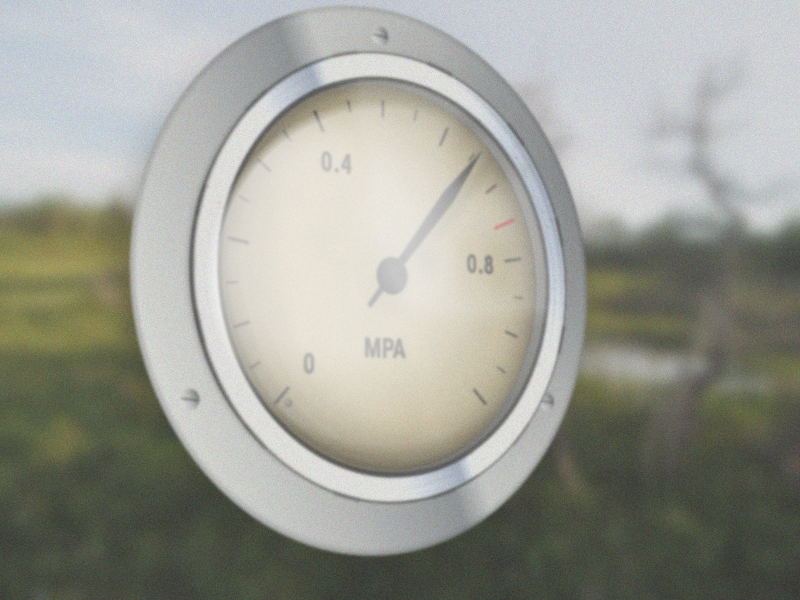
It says 0.65 MPa
